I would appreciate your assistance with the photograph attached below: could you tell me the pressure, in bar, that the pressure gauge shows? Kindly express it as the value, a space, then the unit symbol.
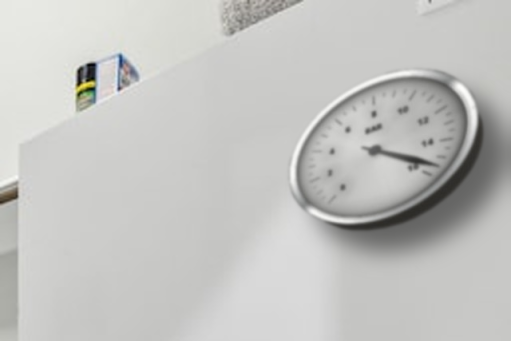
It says 15.5 bar
